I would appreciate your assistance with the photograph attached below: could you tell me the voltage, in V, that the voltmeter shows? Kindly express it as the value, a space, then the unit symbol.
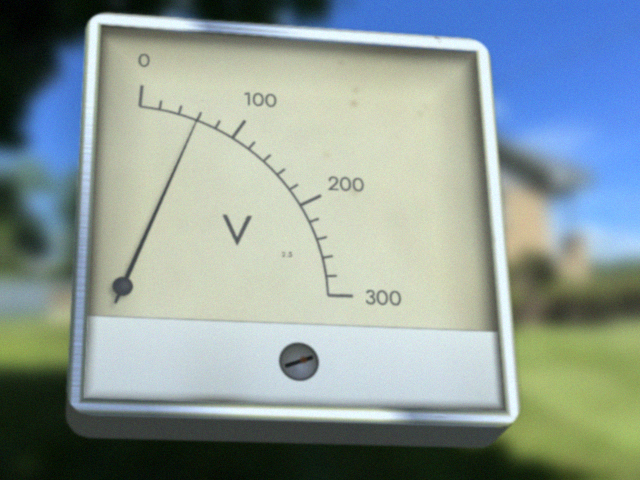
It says 60 V
